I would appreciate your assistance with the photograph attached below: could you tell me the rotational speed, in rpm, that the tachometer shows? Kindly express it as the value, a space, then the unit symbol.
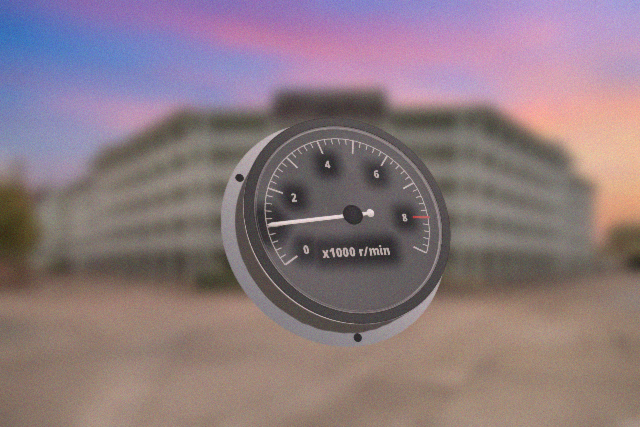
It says 1000 rpm
